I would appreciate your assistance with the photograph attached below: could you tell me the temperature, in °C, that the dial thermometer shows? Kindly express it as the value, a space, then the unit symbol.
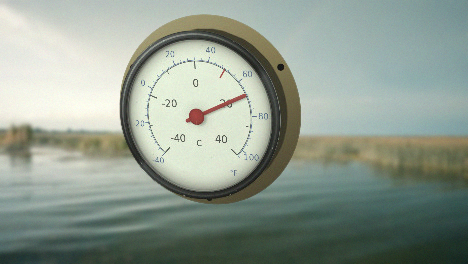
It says 20 °C
